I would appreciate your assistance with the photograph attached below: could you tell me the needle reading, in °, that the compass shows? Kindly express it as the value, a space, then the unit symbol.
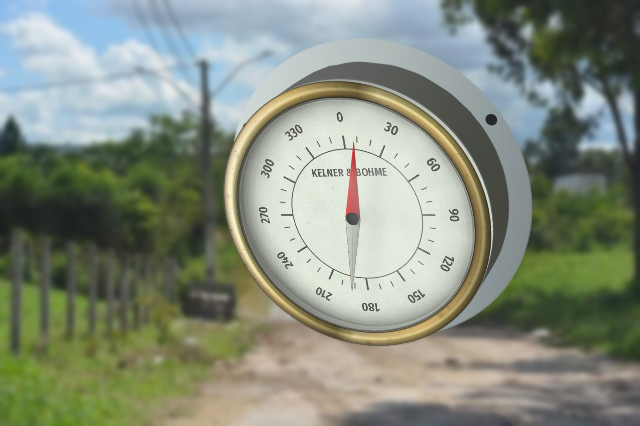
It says 10 °
